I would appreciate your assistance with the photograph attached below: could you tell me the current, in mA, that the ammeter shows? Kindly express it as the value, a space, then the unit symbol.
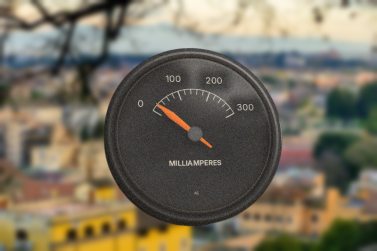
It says 20 mA
